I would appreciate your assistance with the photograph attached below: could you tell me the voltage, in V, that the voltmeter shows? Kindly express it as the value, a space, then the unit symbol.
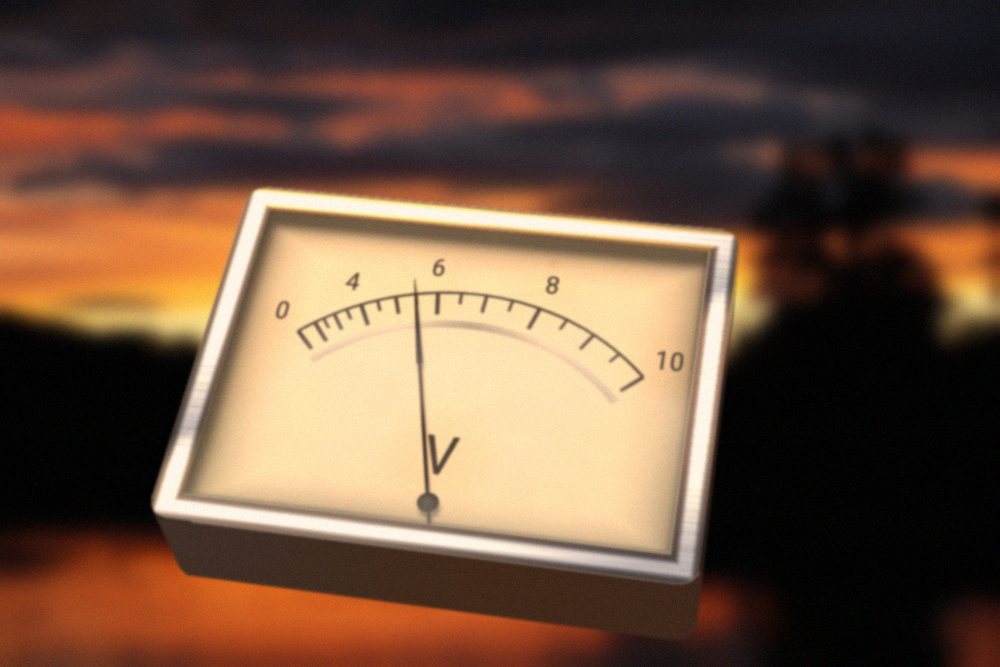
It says 5.5 V
